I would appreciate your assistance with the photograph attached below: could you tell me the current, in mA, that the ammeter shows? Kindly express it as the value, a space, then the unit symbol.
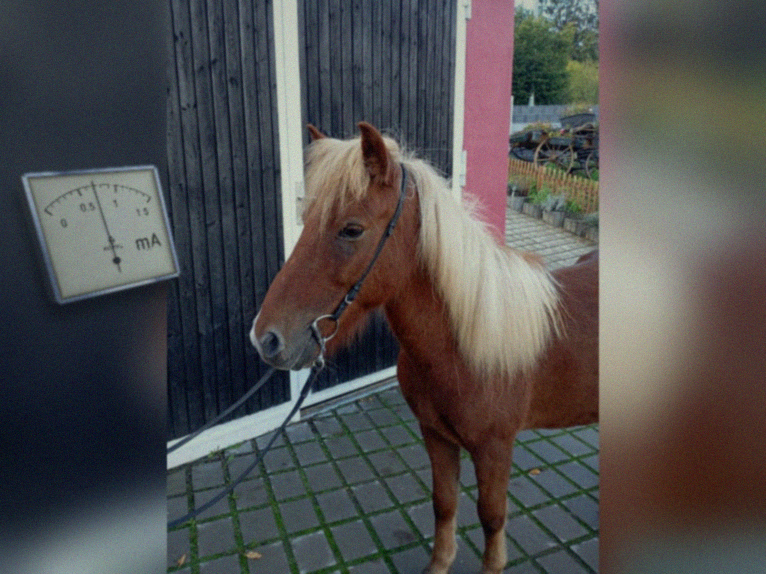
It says 0.7 mA
